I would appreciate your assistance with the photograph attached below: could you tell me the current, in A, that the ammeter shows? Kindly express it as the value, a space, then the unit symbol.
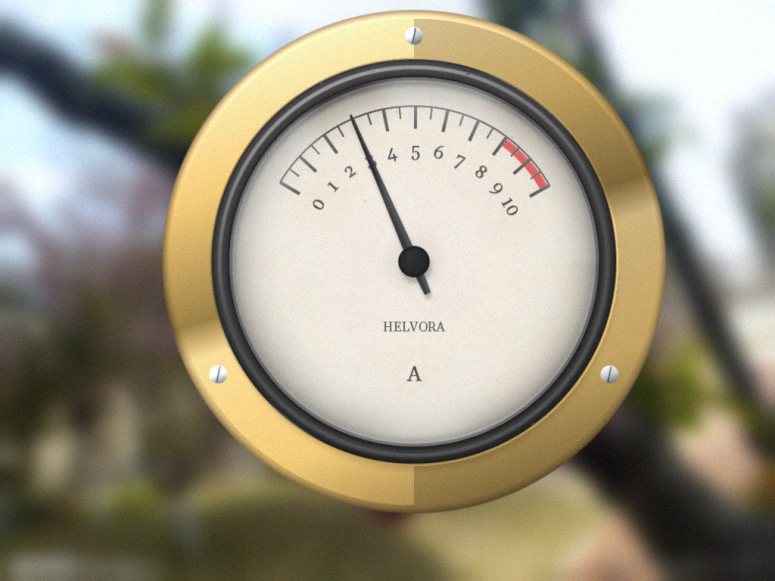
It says 3 A
